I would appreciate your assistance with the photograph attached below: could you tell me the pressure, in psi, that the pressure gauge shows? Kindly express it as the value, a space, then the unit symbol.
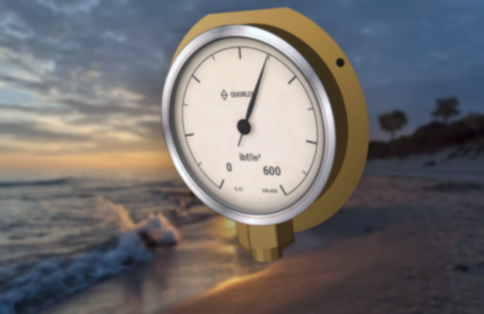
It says 350 psi
